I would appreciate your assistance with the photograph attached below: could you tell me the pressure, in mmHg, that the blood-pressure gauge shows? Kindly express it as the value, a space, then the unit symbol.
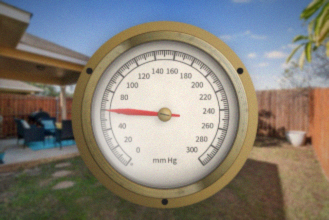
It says 60 mmHg
